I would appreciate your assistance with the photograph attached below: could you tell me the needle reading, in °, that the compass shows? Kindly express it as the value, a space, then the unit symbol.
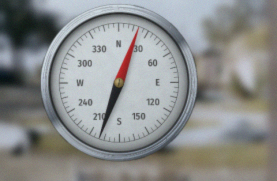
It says 20 °
